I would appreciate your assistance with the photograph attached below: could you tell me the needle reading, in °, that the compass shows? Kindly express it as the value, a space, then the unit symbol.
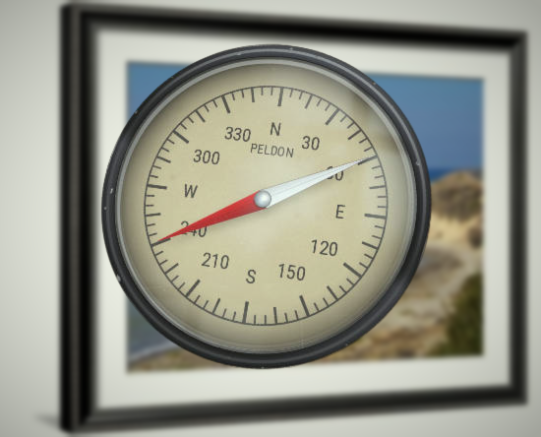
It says 240 °
